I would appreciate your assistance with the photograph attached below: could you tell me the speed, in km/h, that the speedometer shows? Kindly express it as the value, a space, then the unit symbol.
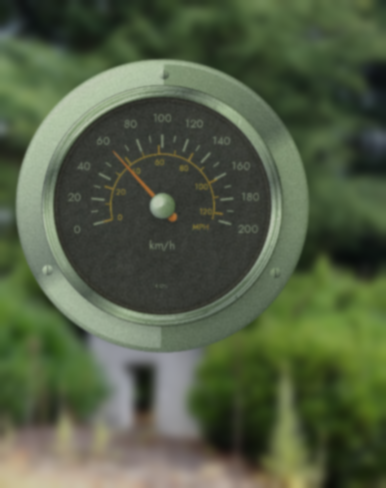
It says 60 km/h
